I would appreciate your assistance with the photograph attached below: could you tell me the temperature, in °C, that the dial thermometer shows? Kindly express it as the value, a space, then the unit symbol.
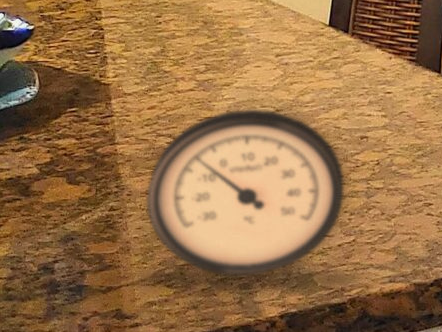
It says -5 °C
